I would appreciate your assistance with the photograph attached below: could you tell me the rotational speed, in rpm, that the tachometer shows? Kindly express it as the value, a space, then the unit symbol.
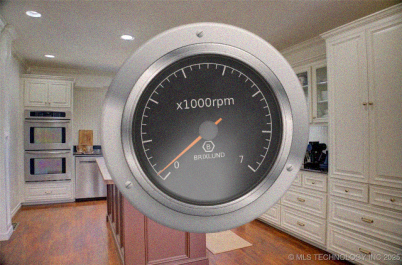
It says 200 rpm
